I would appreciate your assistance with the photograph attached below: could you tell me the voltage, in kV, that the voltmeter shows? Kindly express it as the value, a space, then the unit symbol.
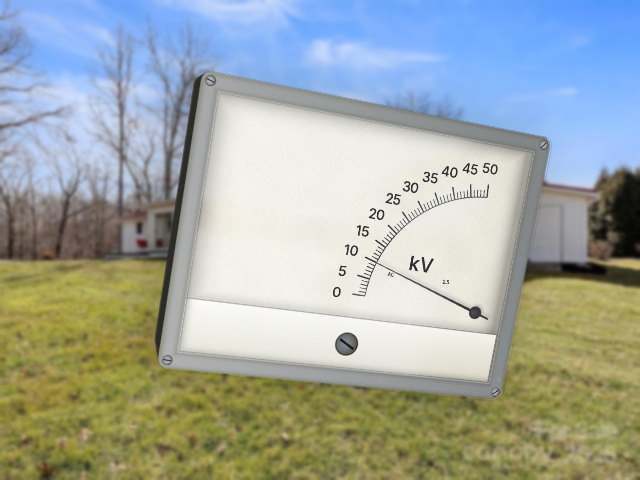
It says 10 kV
